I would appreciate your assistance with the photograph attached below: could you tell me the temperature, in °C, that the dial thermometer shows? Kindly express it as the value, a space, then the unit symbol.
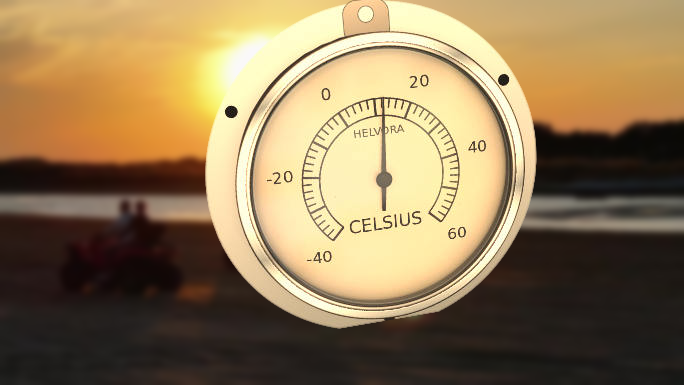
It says 12 °C
